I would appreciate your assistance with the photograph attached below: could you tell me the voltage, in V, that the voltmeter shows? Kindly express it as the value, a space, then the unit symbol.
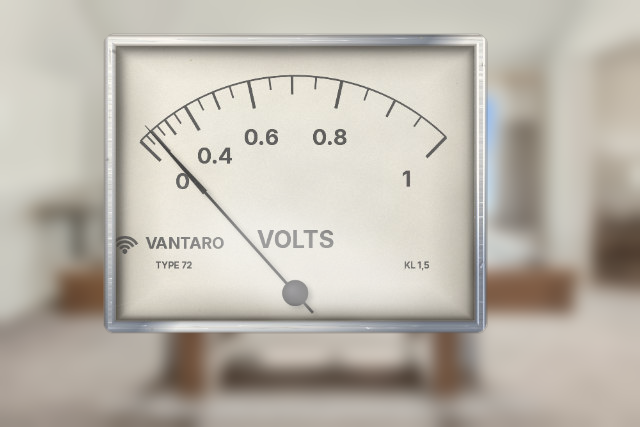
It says 0.2 V
